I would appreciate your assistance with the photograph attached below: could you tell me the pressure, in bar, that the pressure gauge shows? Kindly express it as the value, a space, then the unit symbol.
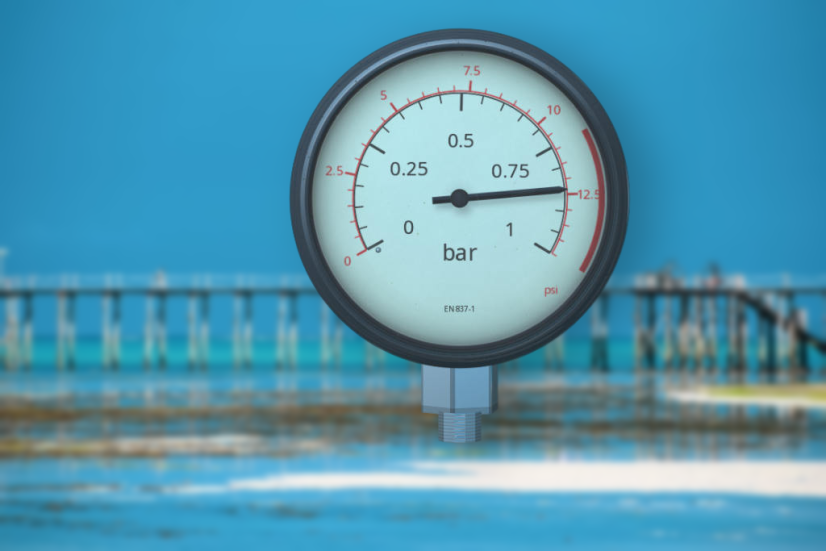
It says 0.85 bar
